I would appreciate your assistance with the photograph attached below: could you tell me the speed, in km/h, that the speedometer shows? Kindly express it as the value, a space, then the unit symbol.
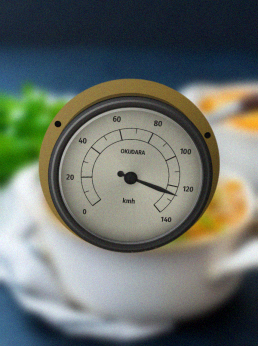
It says 125 km/h
